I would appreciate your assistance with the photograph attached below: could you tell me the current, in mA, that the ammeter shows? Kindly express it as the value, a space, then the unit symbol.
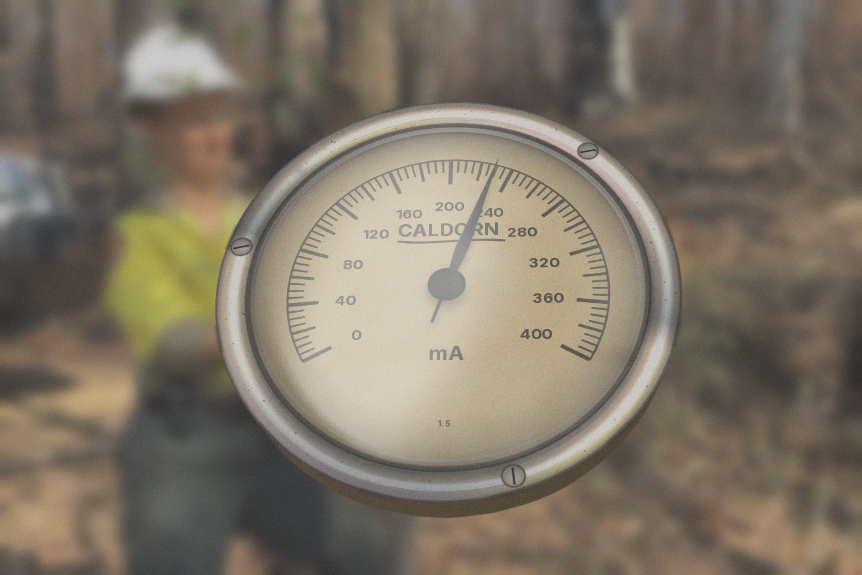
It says 230 mA
